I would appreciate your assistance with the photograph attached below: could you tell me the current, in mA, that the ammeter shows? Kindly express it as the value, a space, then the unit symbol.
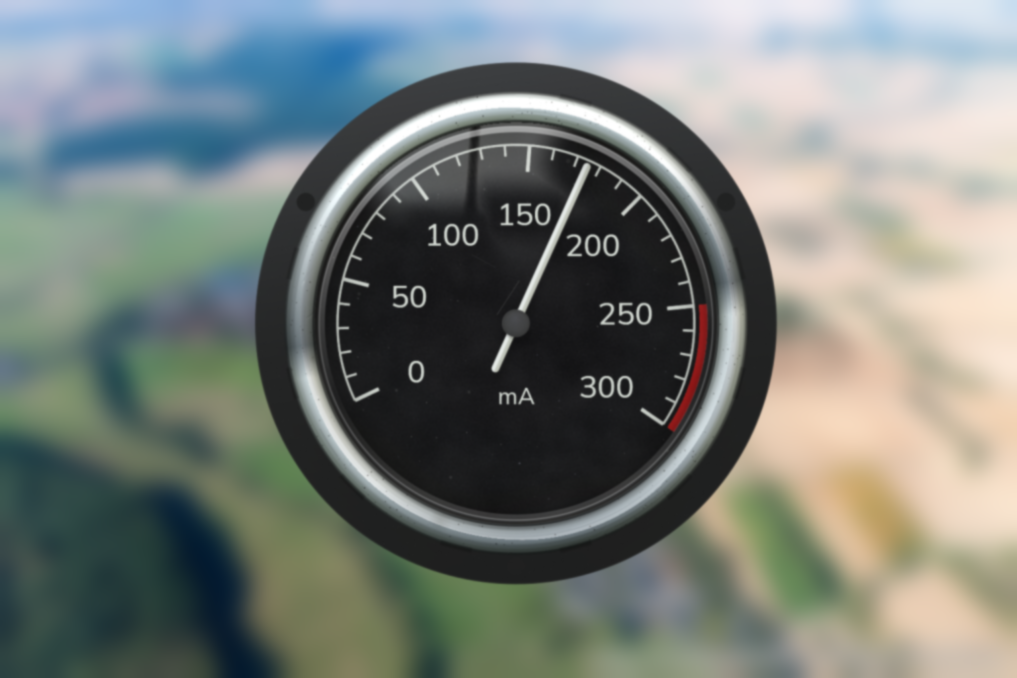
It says 175 mA
